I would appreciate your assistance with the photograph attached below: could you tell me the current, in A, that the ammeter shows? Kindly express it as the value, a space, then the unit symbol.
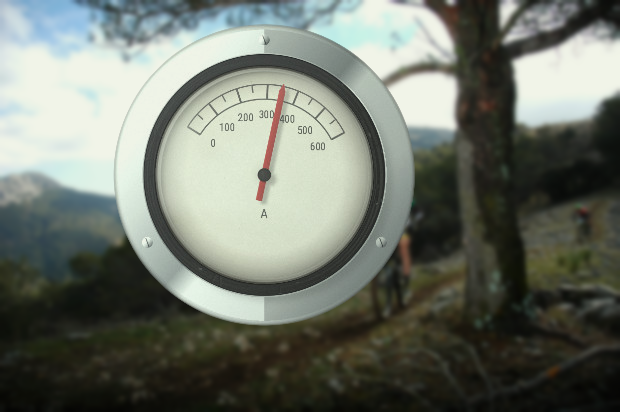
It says 350 A
